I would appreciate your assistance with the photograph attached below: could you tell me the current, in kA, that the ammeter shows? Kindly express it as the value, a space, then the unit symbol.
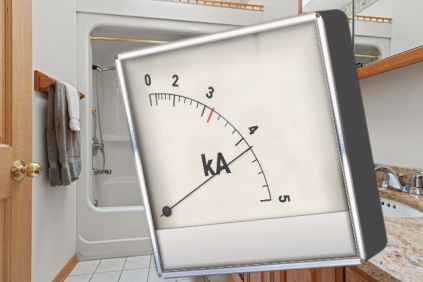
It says 4.2 kA
